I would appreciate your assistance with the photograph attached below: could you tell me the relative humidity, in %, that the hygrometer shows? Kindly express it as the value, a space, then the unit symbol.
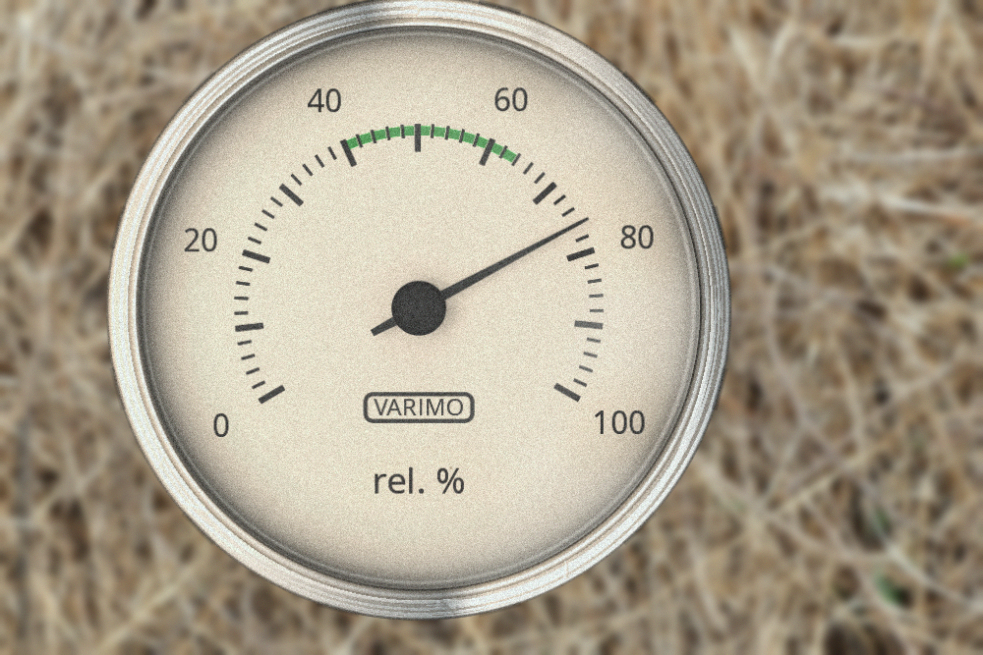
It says 76 %
